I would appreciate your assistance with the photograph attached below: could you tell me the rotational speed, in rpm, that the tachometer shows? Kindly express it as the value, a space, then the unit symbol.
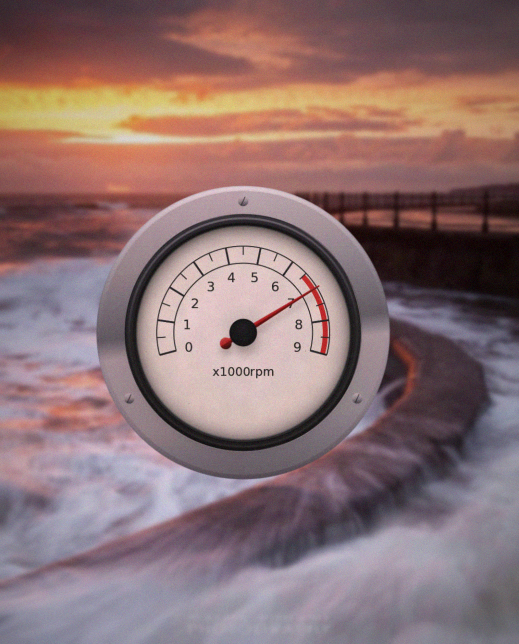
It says 7000 rpm
